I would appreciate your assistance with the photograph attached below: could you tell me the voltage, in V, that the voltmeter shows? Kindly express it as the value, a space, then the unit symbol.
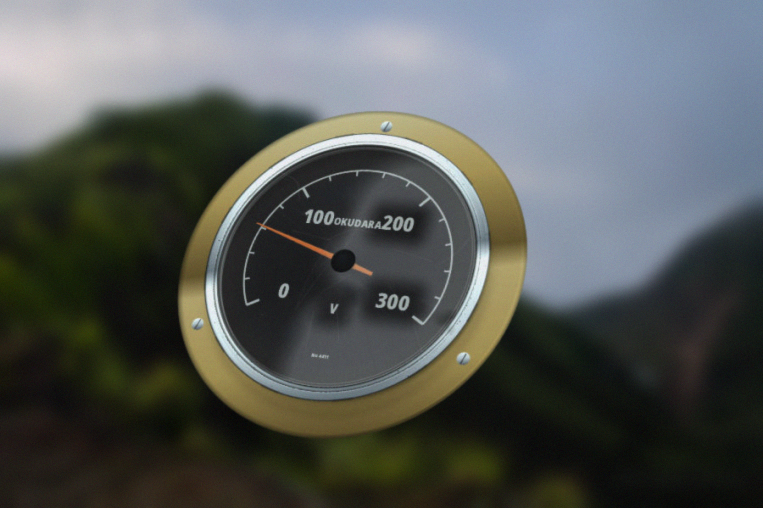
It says 60 V
